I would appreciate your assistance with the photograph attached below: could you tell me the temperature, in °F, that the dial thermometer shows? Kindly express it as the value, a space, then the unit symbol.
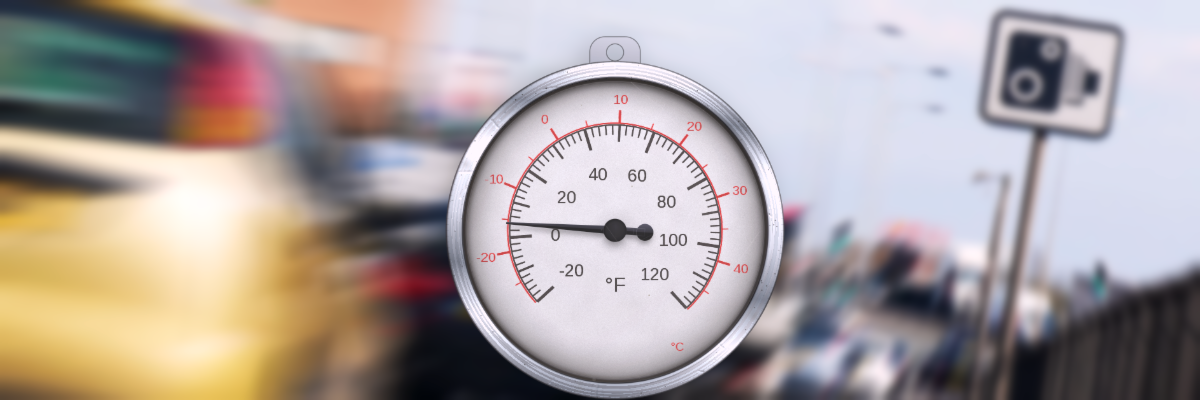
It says 4 °F
